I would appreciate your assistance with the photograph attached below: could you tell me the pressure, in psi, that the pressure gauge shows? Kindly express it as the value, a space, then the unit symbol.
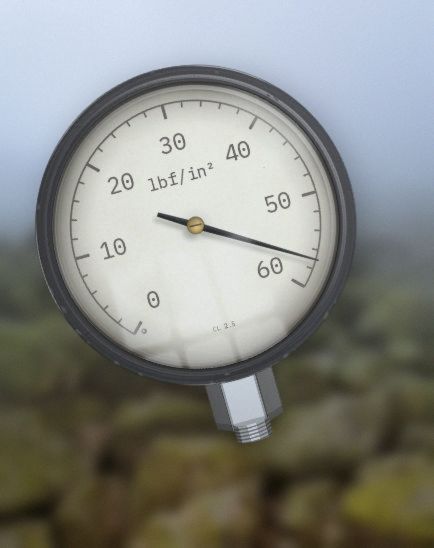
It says 57 psi
